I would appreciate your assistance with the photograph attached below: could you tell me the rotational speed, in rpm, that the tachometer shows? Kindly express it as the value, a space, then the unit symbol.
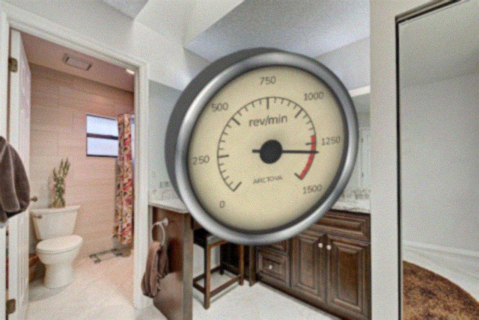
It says 1300 rpm
